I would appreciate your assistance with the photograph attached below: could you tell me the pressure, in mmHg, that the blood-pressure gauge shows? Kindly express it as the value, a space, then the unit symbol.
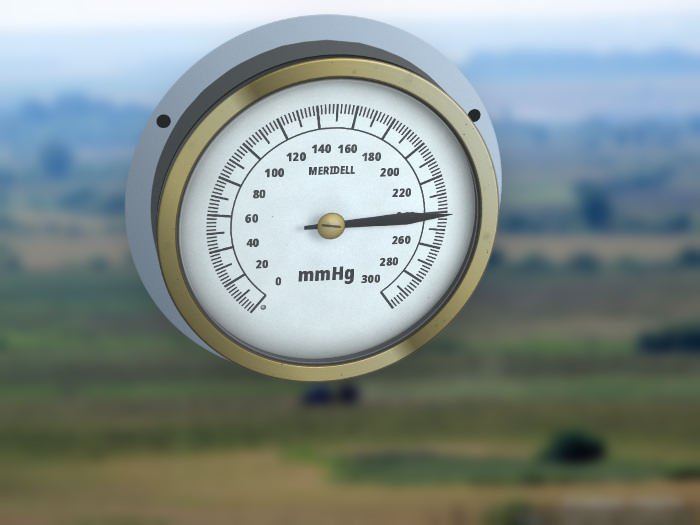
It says 240 mmHg
